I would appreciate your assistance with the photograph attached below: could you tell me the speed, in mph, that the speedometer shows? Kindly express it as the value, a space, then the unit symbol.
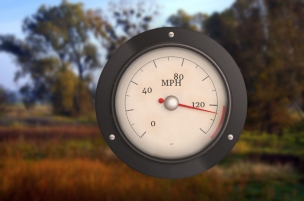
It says 125 mph
